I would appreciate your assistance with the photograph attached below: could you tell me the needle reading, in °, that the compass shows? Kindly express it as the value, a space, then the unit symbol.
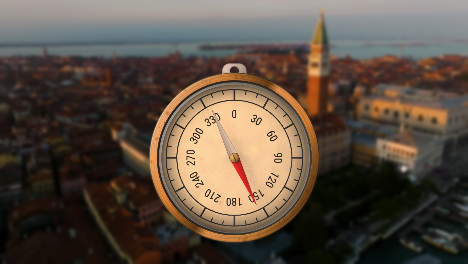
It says 155 °
